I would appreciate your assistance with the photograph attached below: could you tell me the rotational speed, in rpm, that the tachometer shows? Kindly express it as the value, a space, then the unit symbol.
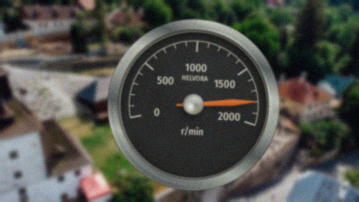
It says 1800 rpm
